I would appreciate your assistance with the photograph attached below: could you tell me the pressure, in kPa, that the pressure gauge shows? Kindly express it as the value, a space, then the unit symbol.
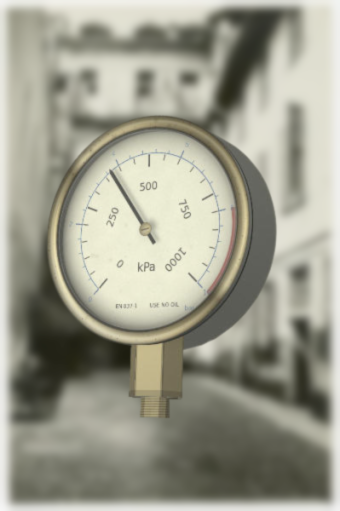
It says 375 kPa
